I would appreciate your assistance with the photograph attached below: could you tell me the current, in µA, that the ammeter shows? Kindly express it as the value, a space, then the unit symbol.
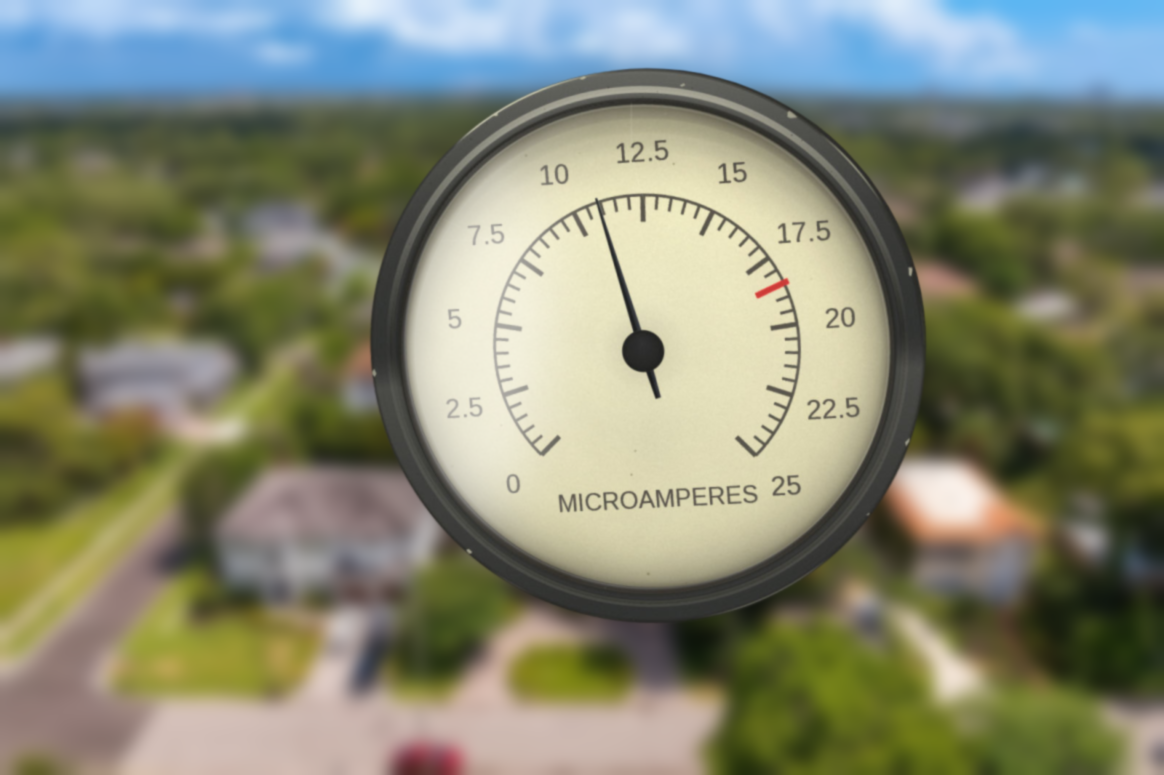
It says 11 µA
